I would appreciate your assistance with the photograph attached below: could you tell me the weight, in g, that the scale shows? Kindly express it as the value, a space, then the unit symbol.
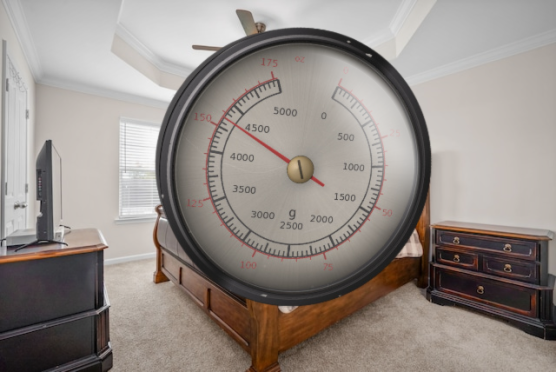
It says 4350 g
